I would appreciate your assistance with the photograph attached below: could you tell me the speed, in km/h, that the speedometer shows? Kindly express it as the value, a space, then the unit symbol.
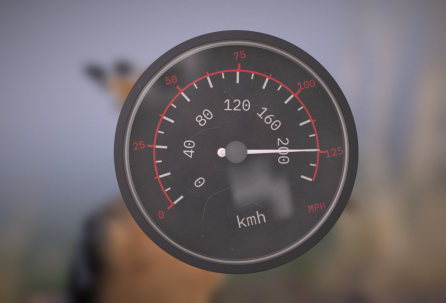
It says 200 km/h
